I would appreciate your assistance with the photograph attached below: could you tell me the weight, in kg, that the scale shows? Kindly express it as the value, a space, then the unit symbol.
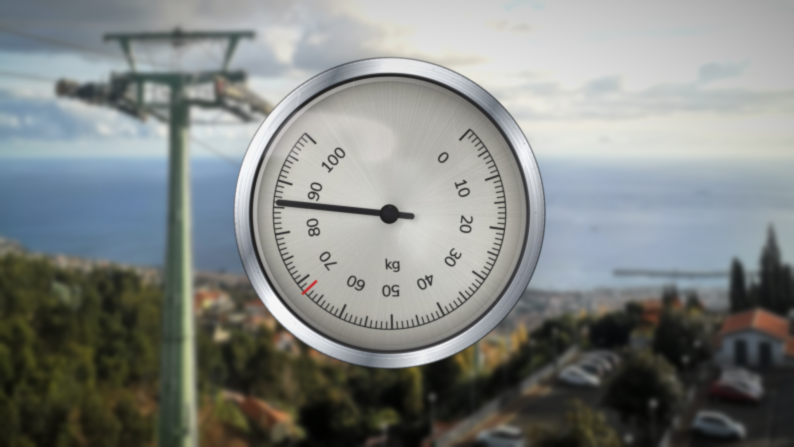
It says 86 kg
